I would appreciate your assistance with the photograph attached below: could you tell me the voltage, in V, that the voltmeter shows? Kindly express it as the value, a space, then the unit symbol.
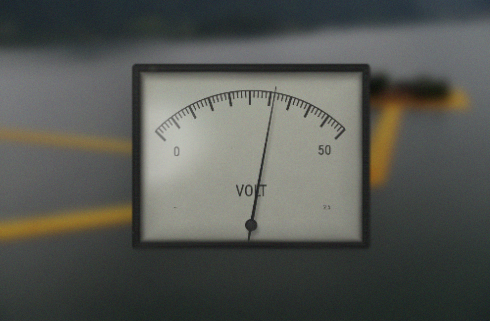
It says 31 V
